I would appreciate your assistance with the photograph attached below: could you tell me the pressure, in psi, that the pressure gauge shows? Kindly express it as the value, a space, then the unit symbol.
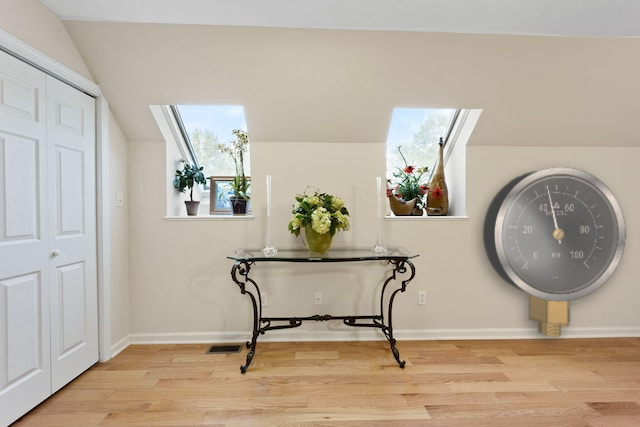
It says 45 psi
